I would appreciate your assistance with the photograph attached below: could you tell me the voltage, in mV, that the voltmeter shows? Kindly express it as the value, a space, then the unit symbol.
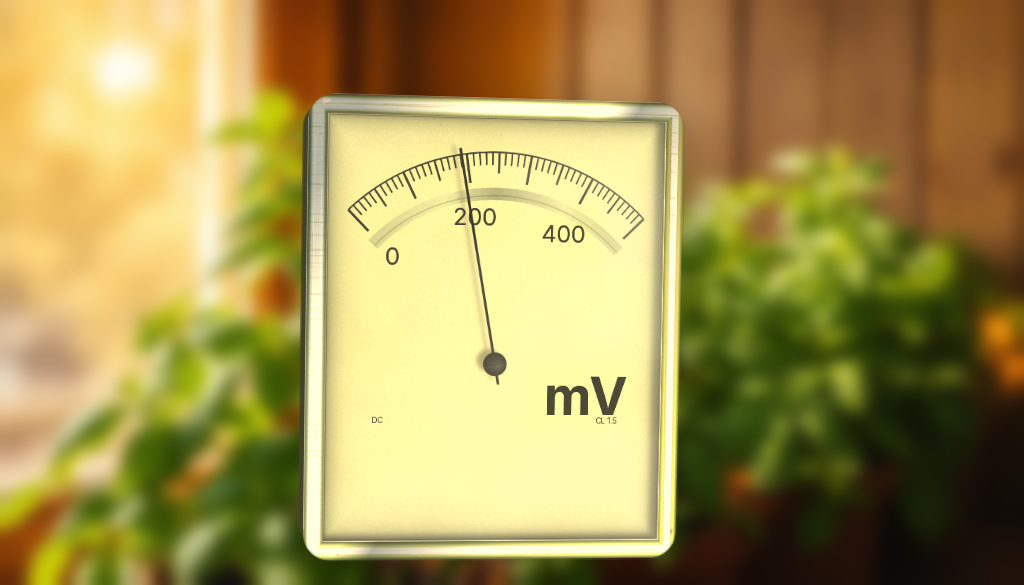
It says 190 mV
